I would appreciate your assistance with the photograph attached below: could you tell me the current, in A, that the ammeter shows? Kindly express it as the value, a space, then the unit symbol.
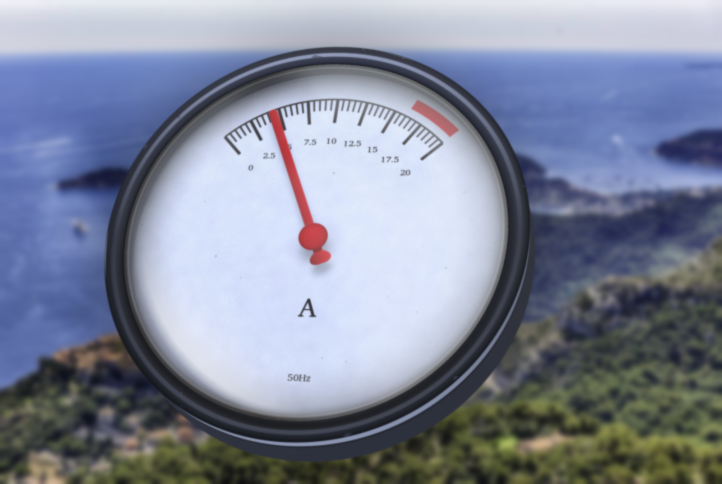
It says 4.5 A
